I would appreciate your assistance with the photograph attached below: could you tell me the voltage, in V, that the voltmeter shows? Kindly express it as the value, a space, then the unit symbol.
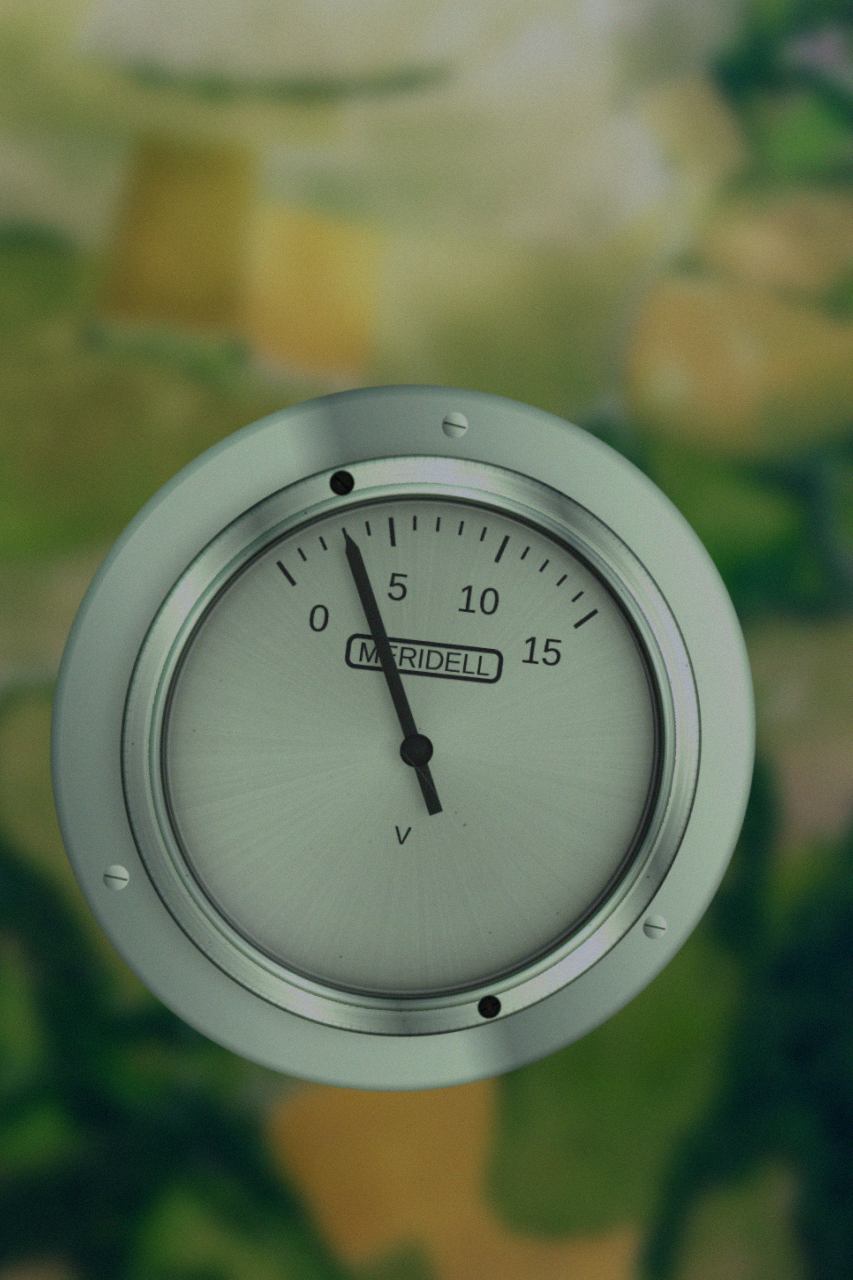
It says 3 V
